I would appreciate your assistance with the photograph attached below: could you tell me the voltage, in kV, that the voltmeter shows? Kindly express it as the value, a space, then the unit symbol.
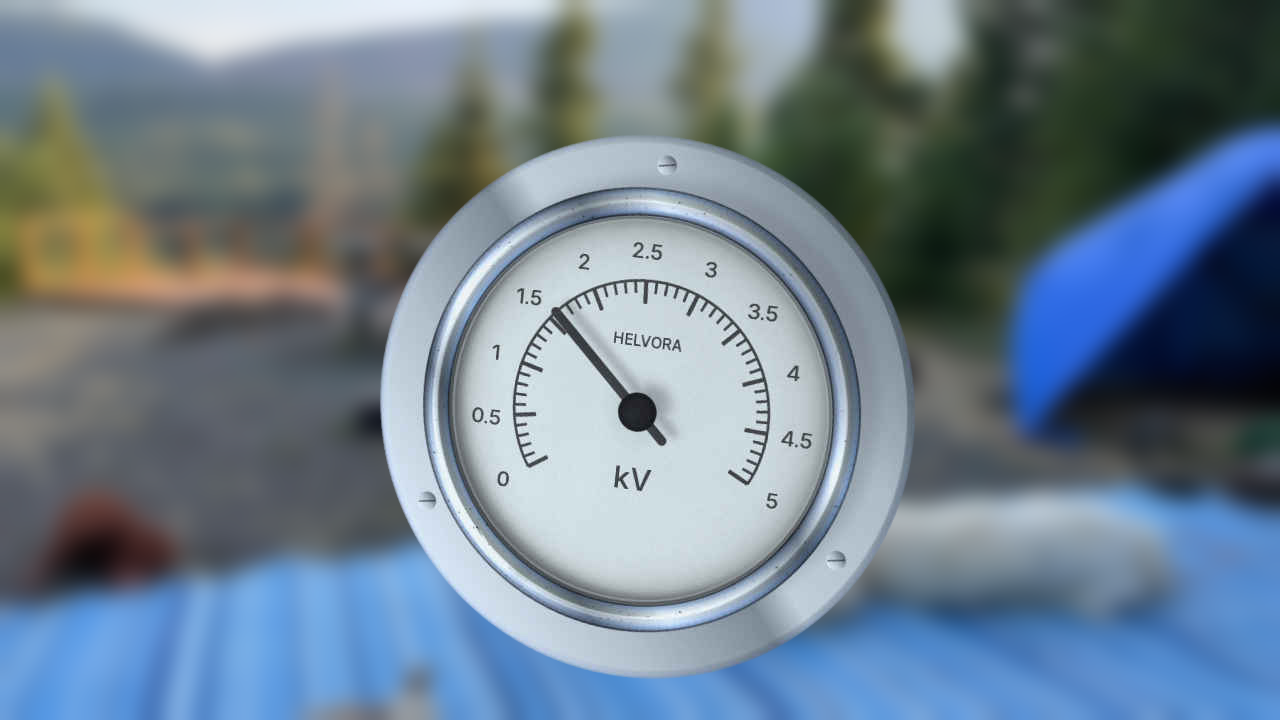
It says 1.6 kV
